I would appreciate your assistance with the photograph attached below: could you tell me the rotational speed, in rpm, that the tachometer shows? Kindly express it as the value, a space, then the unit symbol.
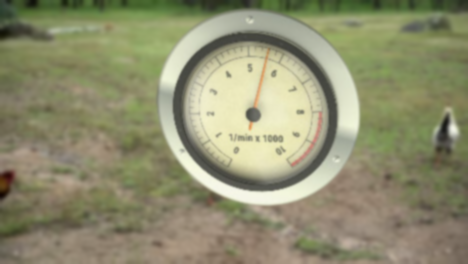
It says 5600 rpm
